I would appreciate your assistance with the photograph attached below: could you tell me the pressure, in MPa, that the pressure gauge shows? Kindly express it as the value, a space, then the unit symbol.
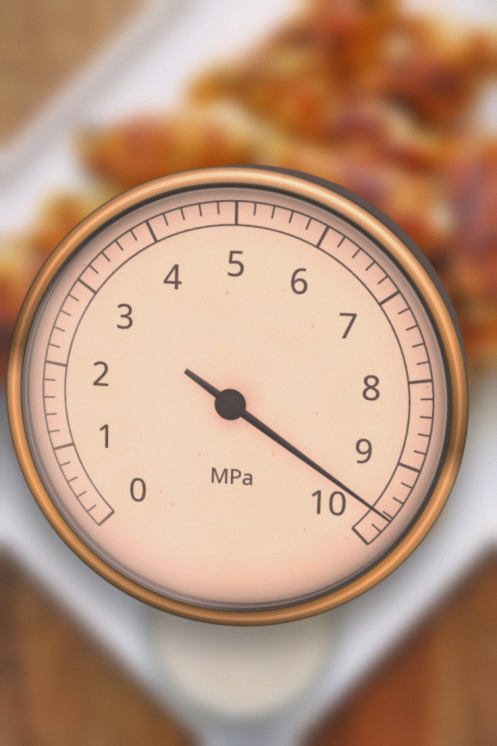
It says 9.6 MPa
